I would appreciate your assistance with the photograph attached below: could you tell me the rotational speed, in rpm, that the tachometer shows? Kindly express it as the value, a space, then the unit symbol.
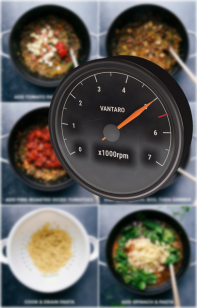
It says 5000 rpm
